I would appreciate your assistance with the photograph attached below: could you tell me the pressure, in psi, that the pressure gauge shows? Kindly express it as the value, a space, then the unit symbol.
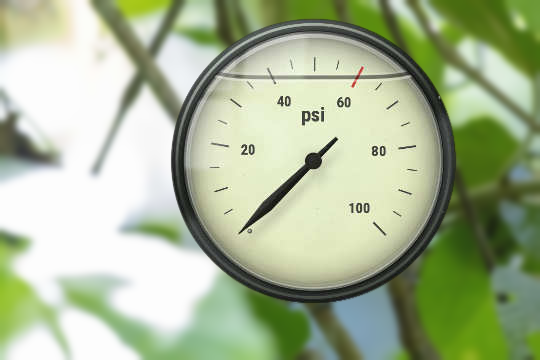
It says 0 psi
